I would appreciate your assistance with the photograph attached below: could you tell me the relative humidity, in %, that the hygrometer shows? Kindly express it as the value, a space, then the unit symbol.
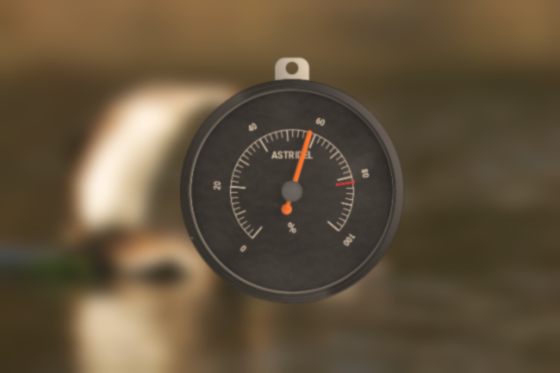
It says 58 %
